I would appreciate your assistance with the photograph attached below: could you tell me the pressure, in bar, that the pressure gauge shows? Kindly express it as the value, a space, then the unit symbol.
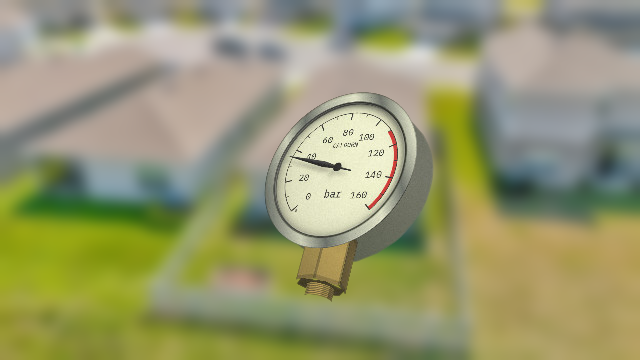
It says 35 bar
